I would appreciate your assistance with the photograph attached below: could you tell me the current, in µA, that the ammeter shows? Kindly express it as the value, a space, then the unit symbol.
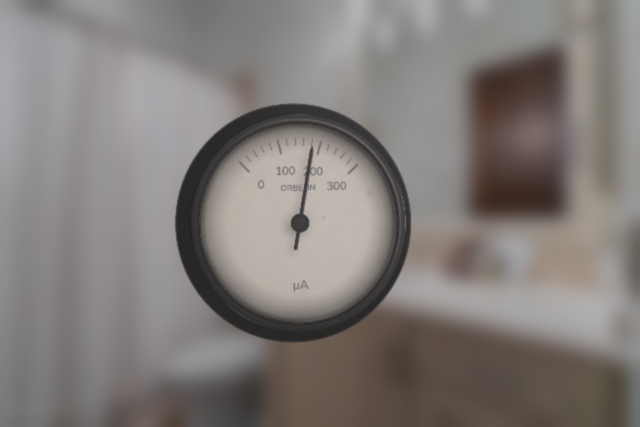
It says 180 µA
